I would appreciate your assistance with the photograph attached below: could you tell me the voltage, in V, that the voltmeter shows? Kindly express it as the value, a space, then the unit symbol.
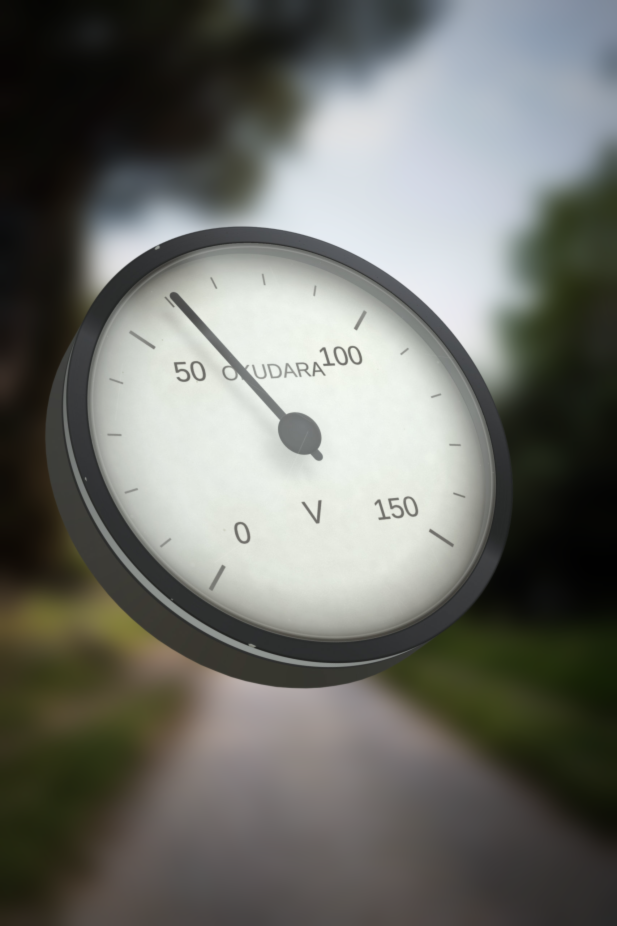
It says 60 V
